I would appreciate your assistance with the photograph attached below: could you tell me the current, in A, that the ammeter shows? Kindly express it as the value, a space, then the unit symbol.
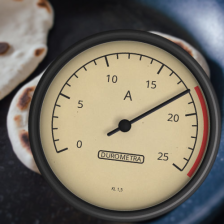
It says 18 A
